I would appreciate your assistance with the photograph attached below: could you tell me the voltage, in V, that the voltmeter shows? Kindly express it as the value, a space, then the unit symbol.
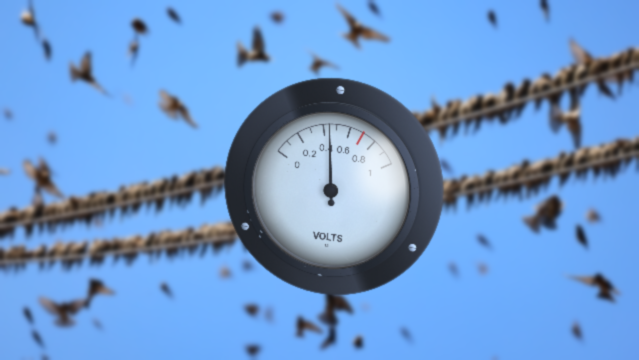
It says 0.45 V
